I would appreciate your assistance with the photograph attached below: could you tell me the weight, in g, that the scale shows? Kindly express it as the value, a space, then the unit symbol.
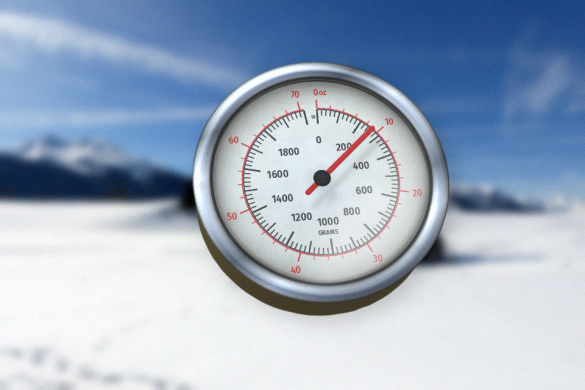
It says 260 g
